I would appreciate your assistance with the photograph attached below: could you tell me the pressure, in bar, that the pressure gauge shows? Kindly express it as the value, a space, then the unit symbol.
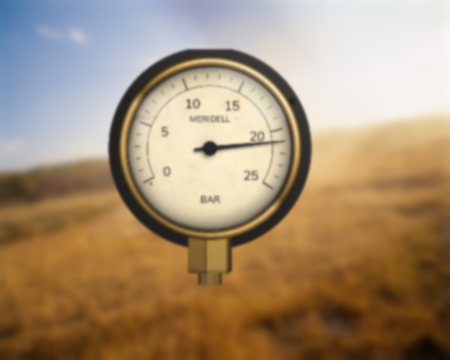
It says 21 bar
